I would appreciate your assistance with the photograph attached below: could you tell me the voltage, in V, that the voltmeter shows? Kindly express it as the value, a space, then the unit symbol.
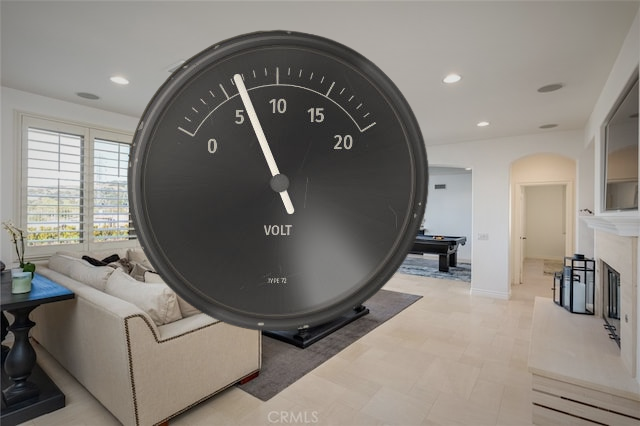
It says 6.5 V
